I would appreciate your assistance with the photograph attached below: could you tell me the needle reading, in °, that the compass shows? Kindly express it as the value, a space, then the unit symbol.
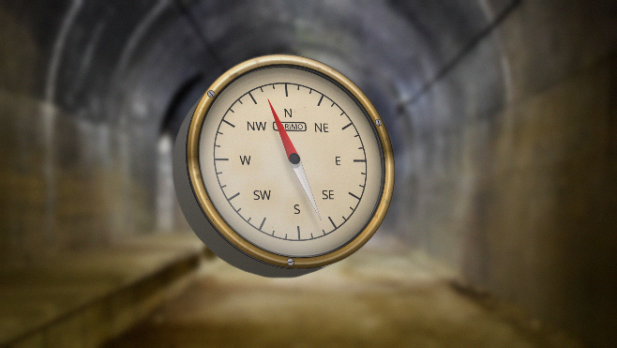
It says 340 °
